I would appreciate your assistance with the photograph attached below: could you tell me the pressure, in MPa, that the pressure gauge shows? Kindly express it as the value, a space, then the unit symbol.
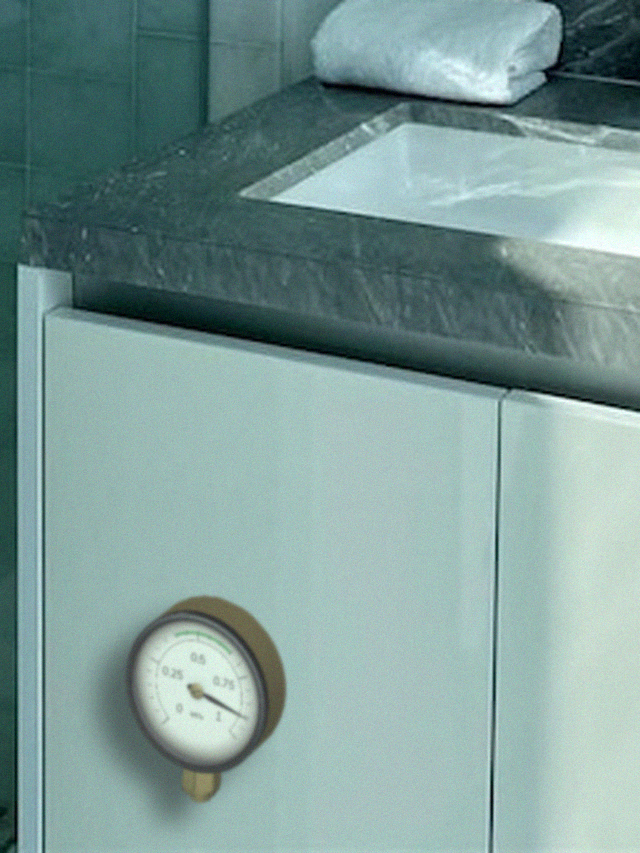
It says 0.9 MPa
